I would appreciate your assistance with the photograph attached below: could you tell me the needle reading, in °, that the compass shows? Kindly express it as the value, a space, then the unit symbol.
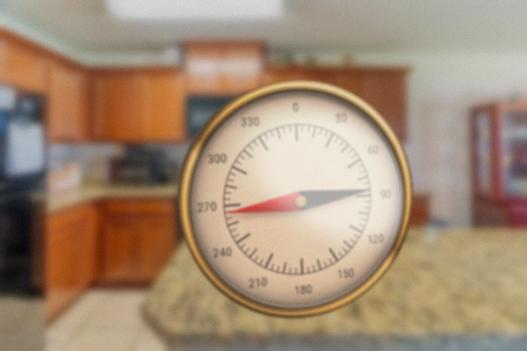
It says 265 °
